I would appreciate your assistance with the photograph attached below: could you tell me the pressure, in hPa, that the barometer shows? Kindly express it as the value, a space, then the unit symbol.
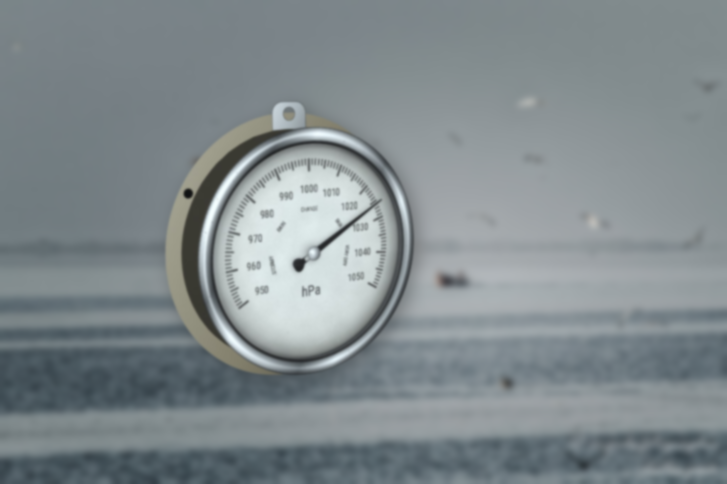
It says 1025 hPa
